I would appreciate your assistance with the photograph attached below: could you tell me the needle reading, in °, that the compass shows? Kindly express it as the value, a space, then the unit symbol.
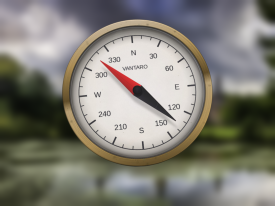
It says 315 °
